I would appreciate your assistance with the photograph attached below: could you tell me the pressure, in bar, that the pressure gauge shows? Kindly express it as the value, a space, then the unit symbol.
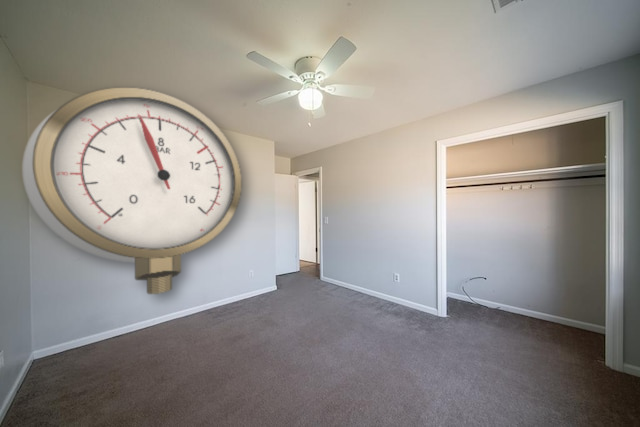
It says 7 bar
